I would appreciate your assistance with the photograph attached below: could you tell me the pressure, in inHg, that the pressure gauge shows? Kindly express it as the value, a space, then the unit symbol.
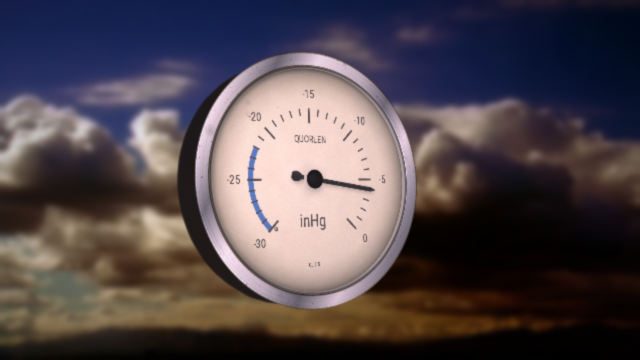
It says -4 inHg
